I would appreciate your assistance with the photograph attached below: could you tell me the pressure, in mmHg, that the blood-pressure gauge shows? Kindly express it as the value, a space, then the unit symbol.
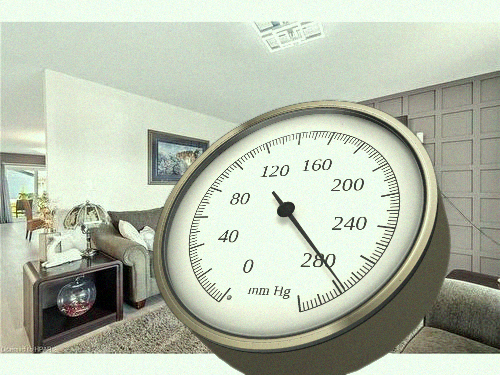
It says 278 mmHg
